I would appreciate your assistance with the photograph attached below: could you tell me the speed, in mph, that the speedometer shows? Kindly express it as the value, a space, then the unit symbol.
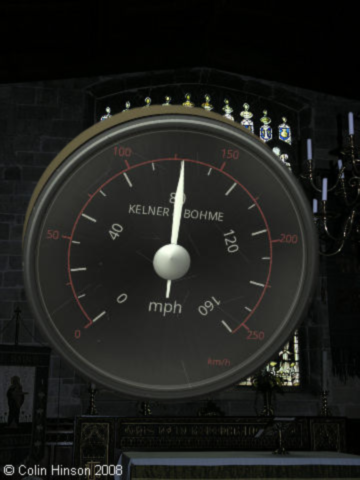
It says 80 mph
